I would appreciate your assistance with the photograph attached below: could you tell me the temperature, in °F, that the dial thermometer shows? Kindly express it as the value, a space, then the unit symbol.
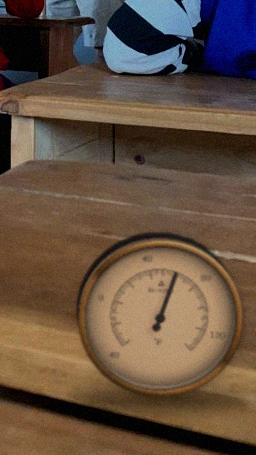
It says 60 °F
